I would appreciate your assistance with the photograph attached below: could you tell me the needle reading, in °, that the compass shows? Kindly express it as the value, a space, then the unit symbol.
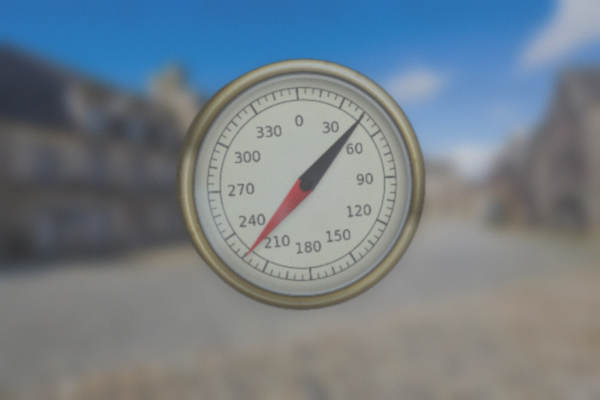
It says 225 °
